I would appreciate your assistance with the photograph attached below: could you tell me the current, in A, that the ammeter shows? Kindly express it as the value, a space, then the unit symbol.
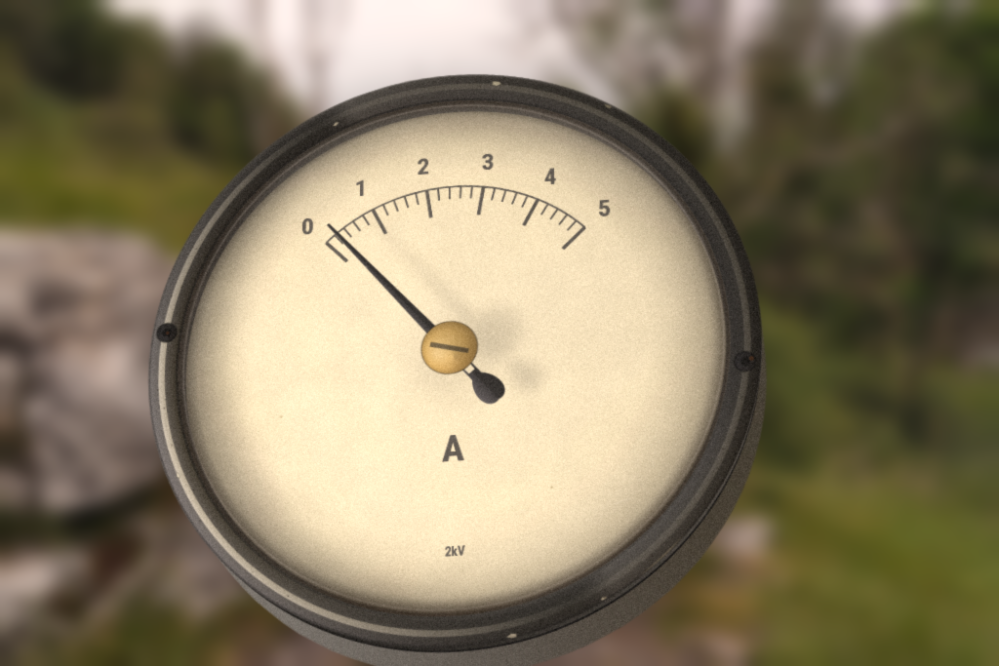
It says 0.2 A
